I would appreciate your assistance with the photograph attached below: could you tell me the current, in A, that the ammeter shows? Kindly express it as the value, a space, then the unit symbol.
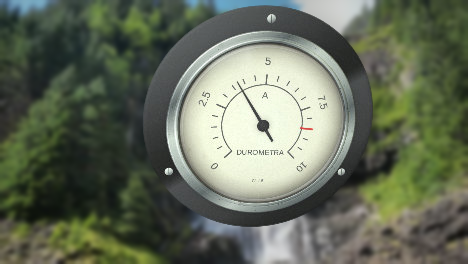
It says 3.75 A
